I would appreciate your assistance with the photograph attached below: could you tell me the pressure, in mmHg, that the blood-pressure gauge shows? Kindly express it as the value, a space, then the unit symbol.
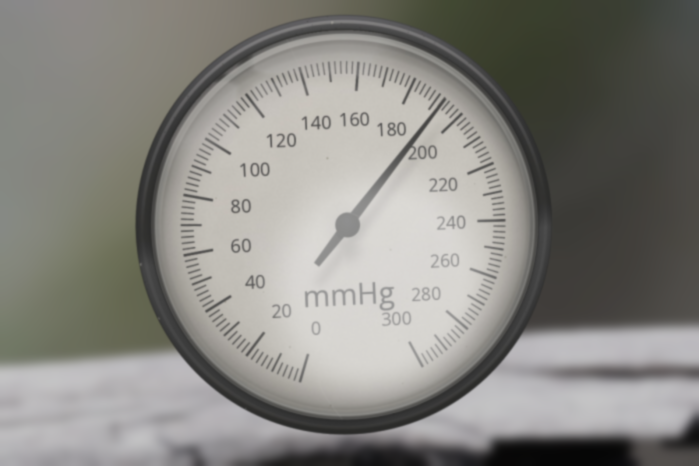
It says 192 mmHg
